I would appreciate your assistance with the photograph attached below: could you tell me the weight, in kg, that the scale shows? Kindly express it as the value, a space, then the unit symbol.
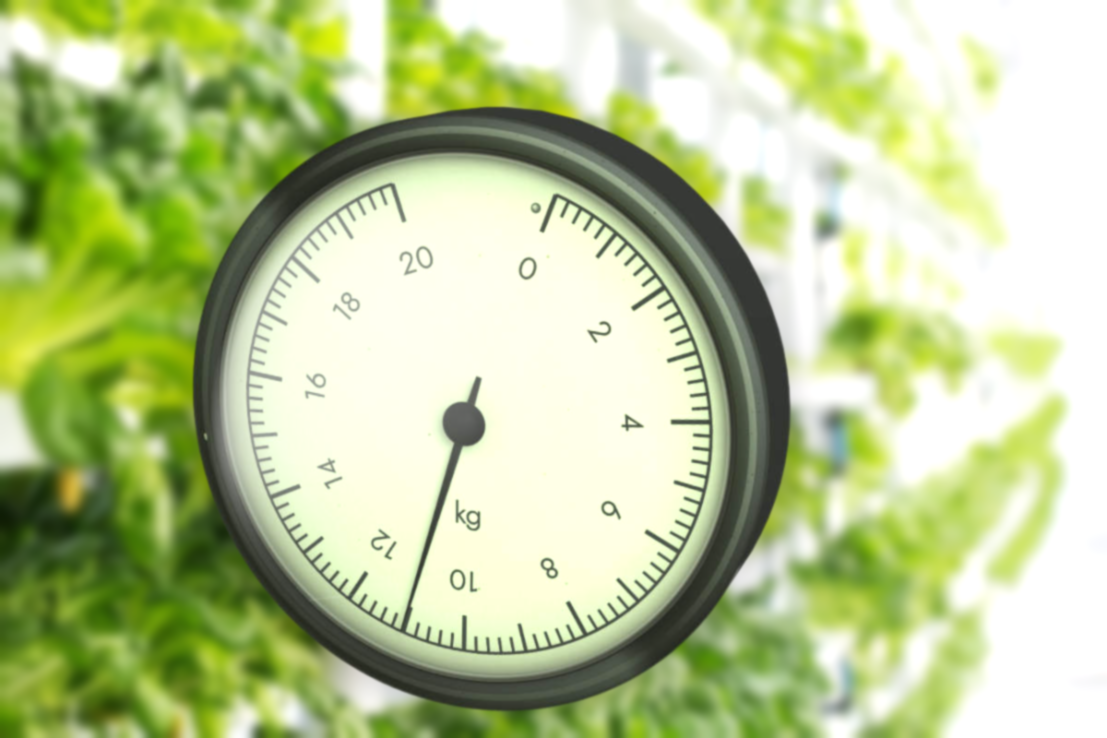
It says 11 kg
